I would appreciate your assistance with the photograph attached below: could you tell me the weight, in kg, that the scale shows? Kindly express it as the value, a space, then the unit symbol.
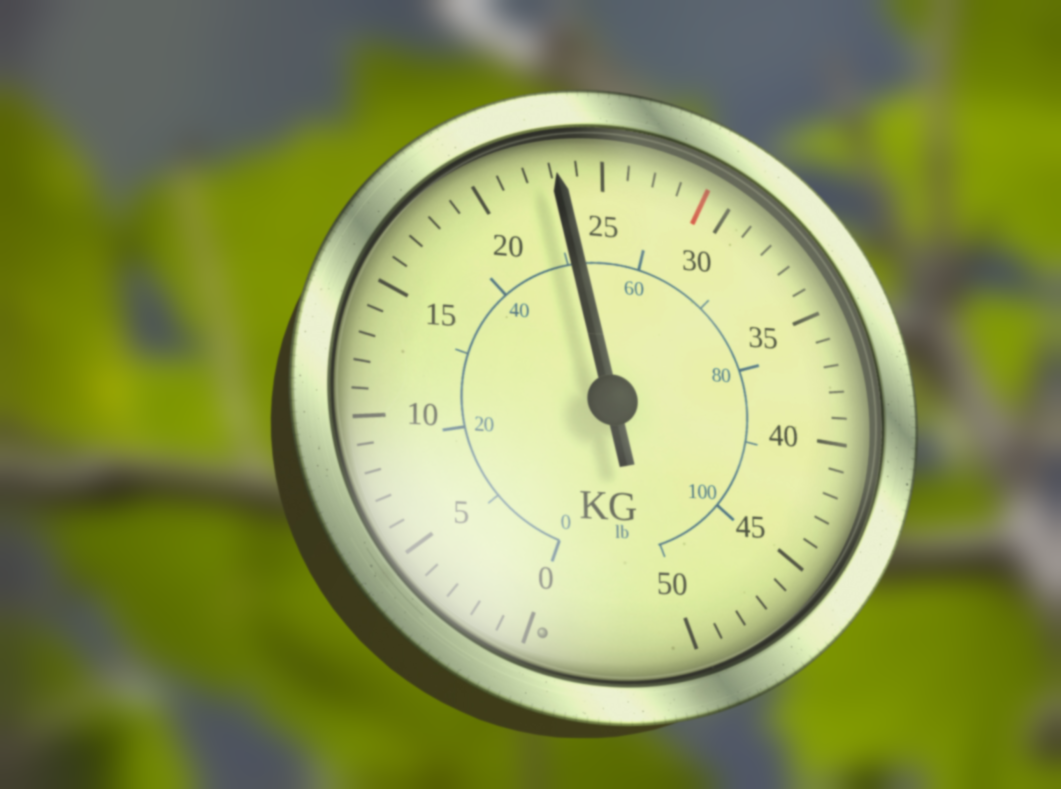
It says 23 kg
